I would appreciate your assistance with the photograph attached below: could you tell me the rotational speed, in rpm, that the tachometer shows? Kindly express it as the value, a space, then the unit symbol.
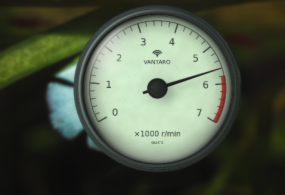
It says 5600 rpm
